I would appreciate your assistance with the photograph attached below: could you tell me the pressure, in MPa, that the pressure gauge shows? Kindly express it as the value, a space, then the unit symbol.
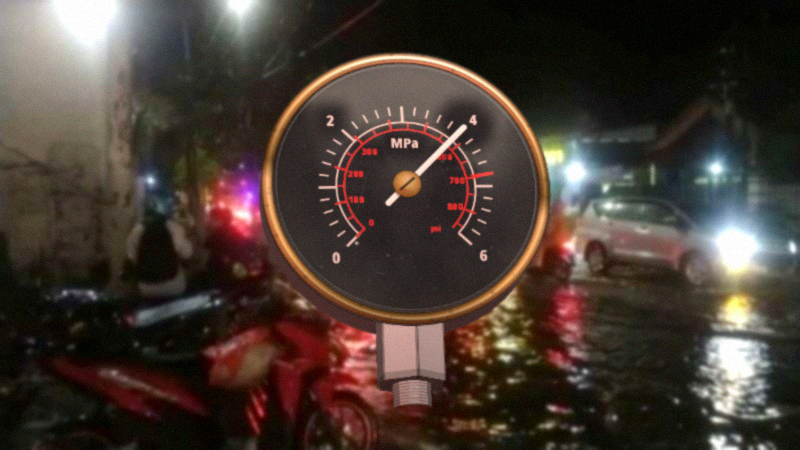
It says 4 MPa
